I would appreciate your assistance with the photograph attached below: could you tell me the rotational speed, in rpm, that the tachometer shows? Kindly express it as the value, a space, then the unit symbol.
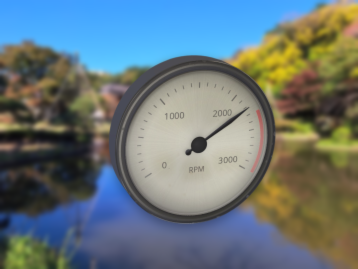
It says 2200 rpm
